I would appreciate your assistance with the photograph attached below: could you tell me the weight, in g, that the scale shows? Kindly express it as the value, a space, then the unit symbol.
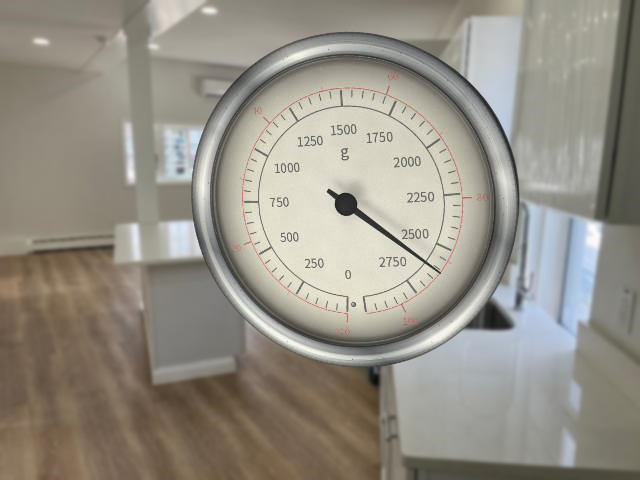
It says 2600 g
